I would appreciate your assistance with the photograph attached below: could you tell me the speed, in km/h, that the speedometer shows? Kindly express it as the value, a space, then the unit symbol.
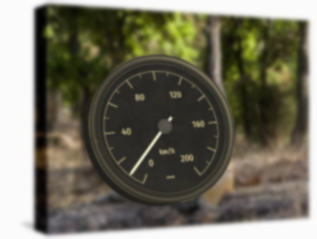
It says 10 km/h
